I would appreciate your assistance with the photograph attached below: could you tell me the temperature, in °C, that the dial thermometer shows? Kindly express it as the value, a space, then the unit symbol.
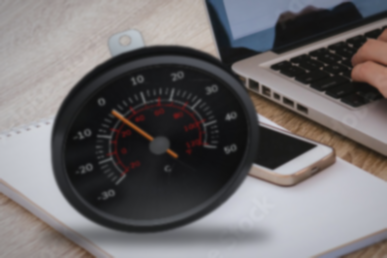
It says 0 °C
